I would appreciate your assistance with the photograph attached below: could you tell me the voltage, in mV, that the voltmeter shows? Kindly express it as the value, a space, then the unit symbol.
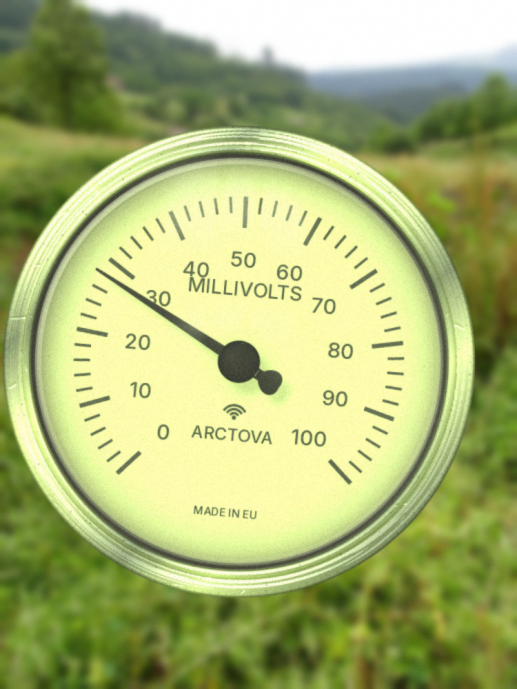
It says 28 mV
